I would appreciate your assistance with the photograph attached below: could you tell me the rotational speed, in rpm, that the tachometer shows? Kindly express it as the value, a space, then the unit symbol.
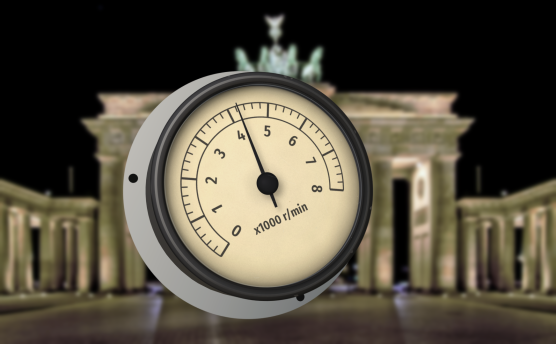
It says 4200 rpm
